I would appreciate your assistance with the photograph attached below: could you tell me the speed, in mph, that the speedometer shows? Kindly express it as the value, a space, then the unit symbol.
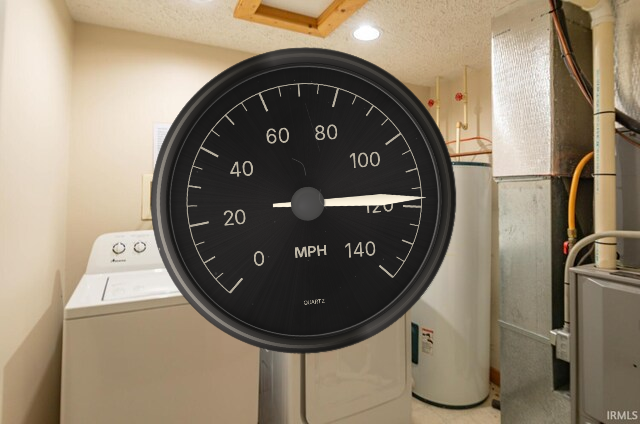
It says 117.5 mph
